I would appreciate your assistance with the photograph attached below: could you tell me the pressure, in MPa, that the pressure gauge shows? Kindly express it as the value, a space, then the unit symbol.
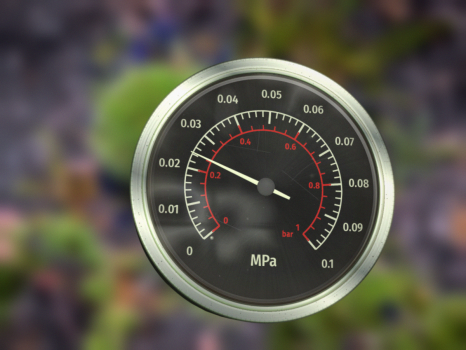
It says 0.024 MPa
